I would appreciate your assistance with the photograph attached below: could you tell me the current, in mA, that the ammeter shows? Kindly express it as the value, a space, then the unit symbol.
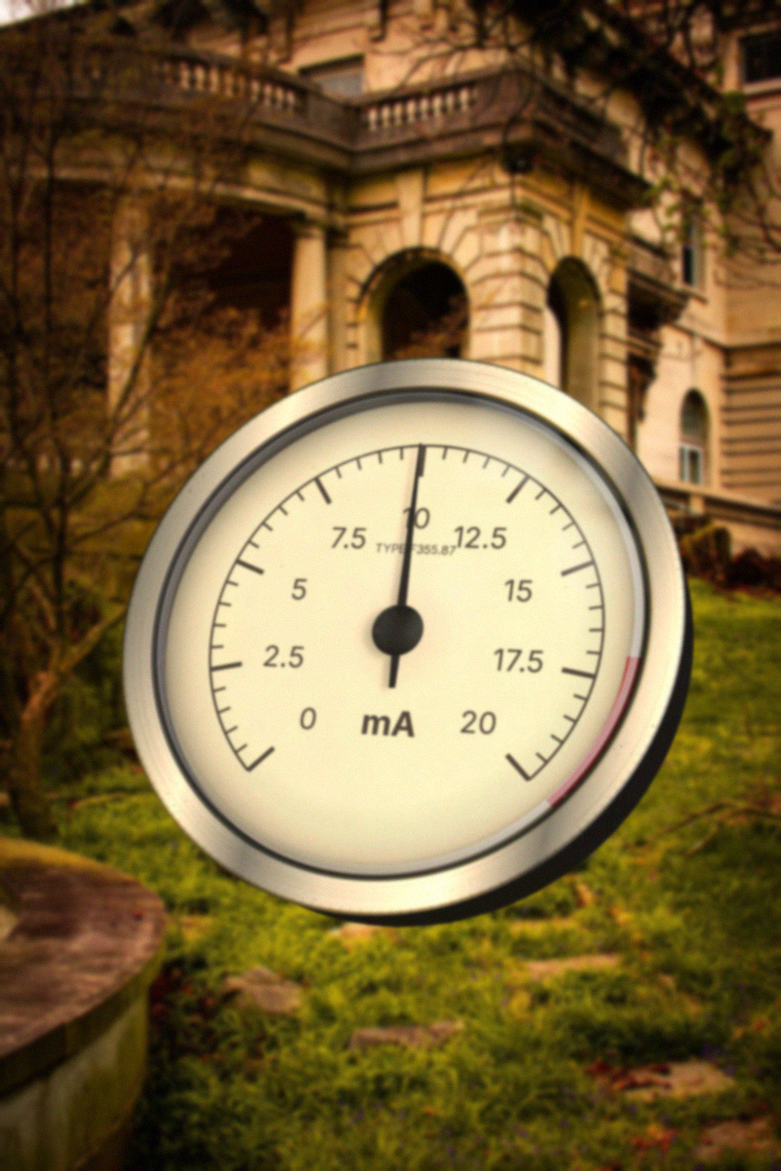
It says 10 mA
